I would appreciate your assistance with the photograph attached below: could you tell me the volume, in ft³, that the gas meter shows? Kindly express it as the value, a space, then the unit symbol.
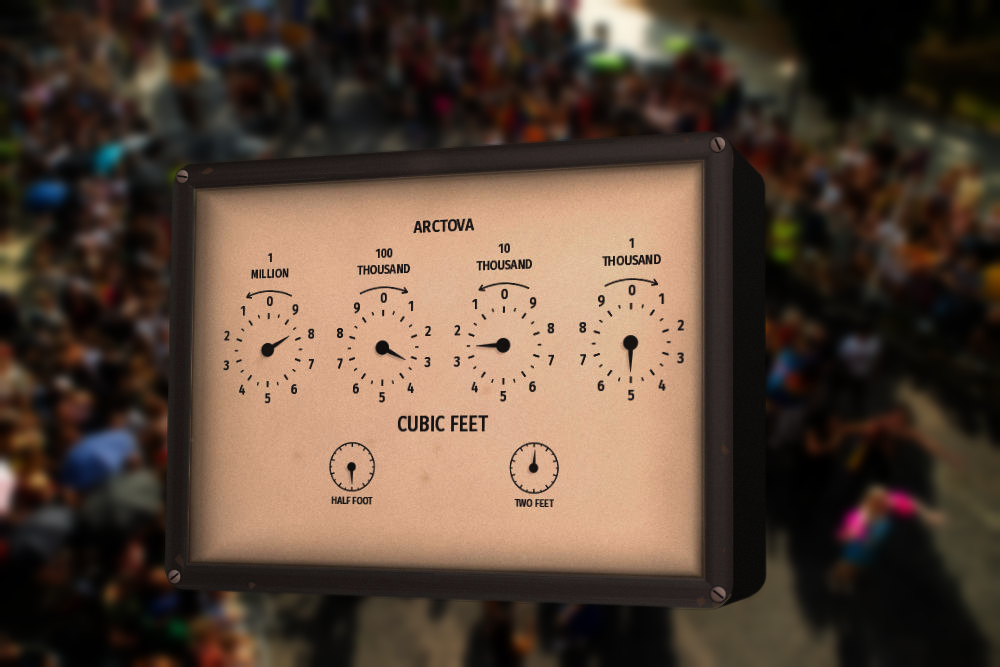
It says 832500 ft³
